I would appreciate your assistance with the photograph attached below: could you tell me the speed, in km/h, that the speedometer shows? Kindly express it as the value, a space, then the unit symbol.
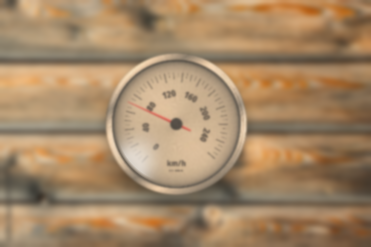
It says 70 km/h
